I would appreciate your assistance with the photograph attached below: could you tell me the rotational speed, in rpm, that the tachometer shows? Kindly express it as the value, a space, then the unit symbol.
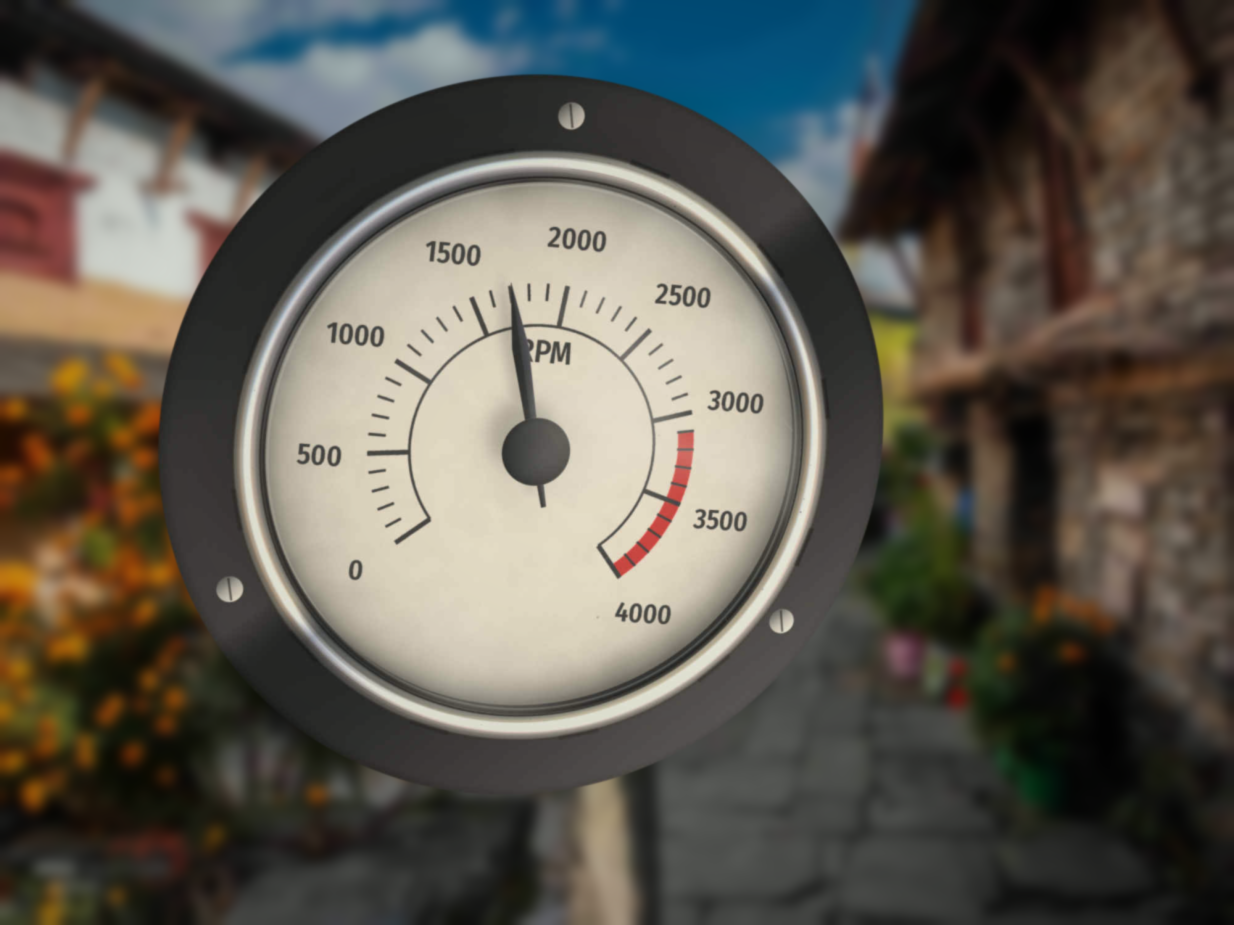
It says 1700 rpm
